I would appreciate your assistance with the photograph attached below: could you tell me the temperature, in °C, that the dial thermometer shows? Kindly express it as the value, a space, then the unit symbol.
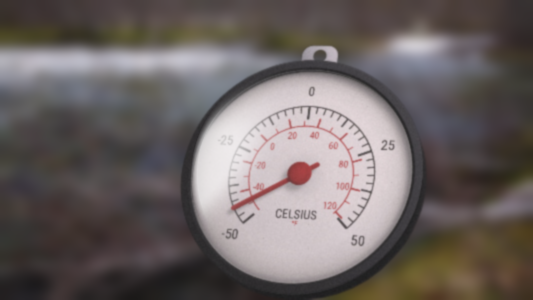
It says -45 °C
